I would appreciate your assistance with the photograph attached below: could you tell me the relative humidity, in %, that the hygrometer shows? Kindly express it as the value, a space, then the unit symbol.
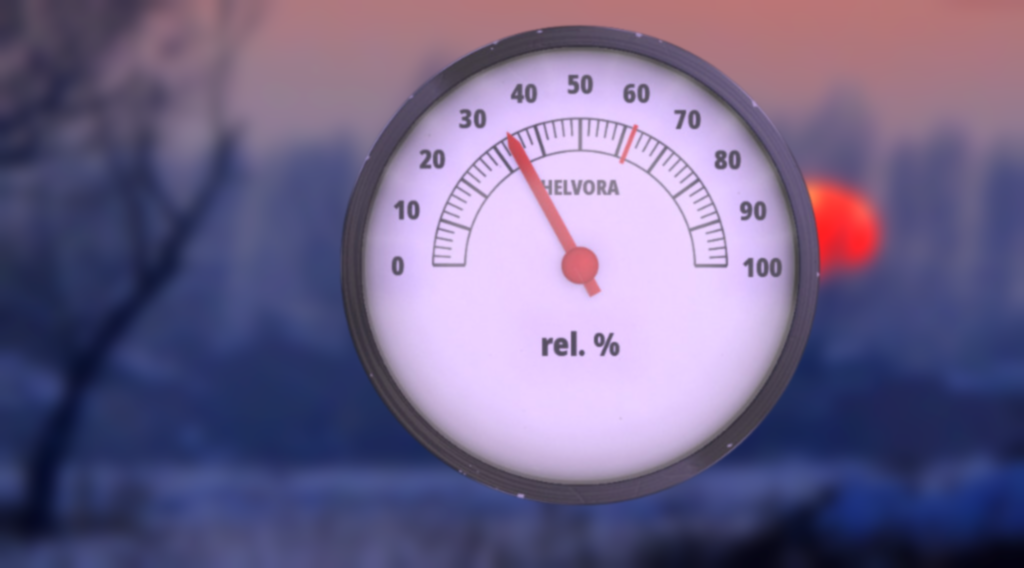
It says 34 %
